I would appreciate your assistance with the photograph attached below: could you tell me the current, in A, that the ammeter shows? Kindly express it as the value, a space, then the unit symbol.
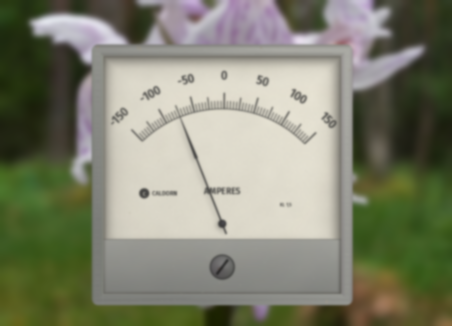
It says -75 A
